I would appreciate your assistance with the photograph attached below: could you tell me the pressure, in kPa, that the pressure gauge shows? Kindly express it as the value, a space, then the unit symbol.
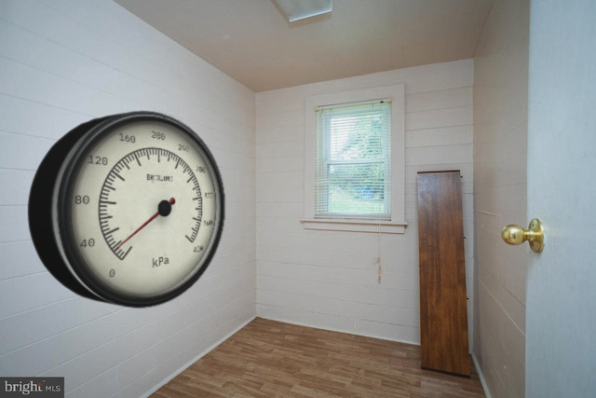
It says 20 kPa
